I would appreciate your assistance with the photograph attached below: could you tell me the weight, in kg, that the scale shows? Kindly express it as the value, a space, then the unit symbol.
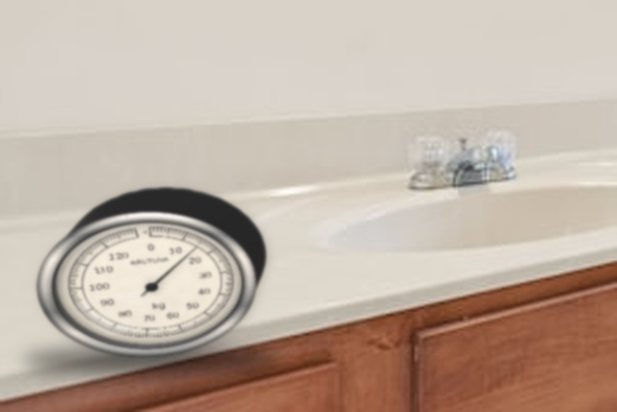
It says 15 kg
